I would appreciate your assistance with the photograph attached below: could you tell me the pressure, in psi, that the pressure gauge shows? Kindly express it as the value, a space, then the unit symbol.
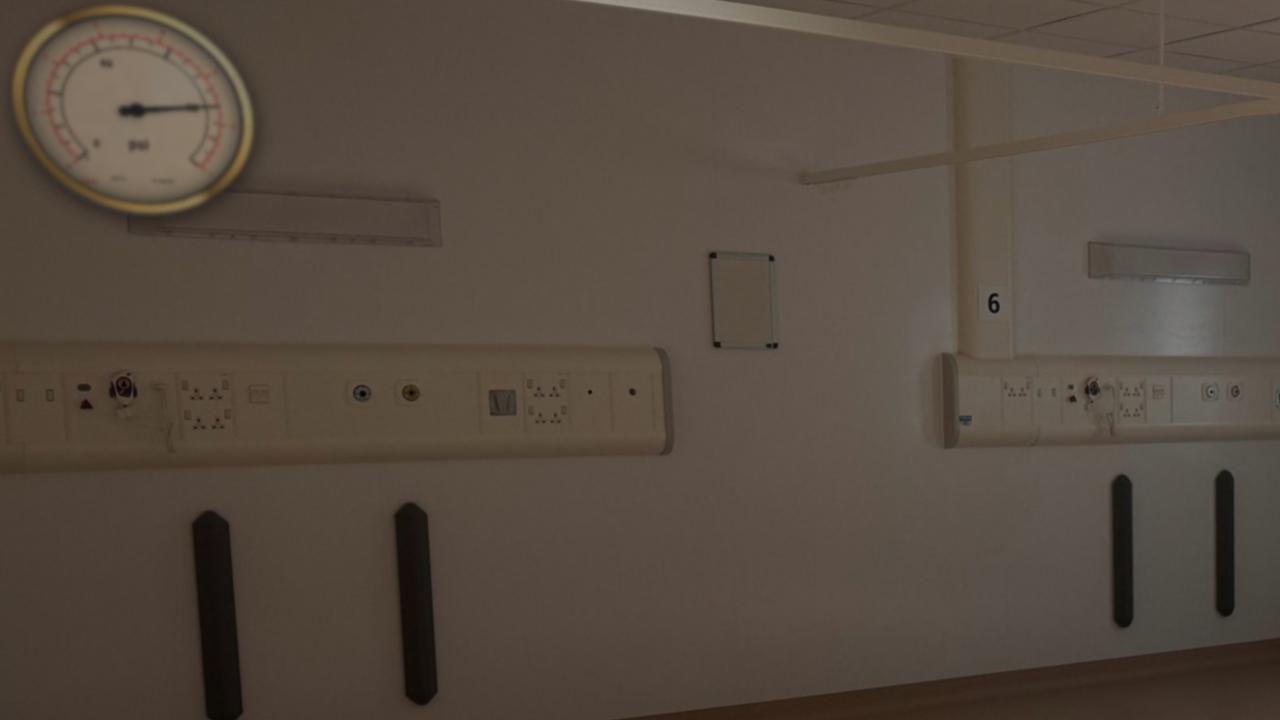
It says 80 psi
